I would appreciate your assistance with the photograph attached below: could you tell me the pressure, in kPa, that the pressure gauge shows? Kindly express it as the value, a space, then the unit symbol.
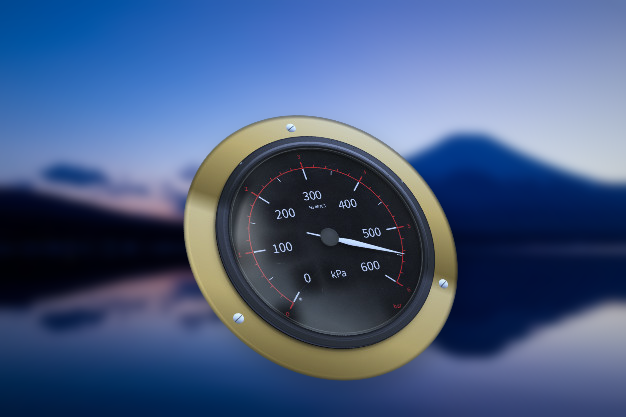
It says 550 kPa
